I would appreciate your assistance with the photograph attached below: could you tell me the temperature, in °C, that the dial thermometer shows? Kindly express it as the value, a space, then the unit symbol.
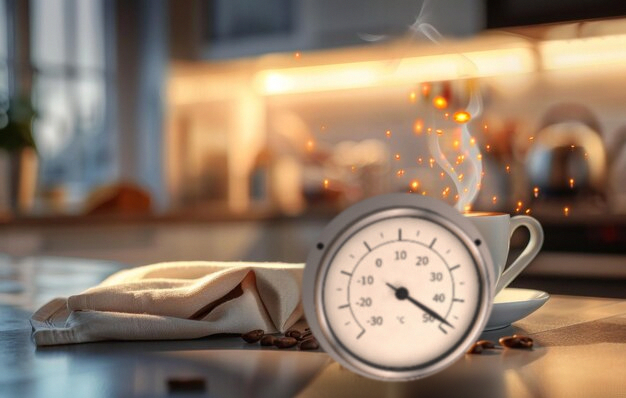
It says 47.5 °C
